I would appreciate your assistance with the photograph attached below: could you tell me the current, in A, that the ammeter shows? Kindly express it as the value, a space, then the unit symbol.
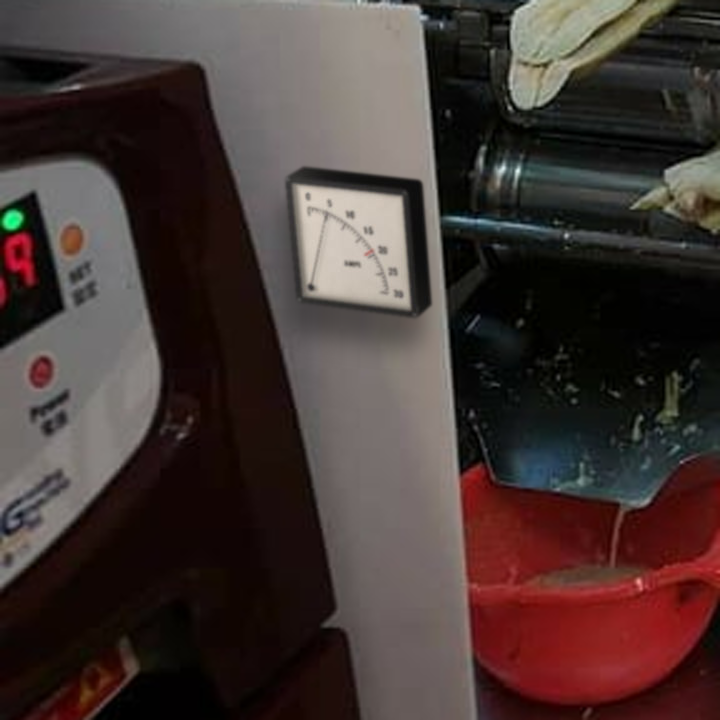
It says 5 A
